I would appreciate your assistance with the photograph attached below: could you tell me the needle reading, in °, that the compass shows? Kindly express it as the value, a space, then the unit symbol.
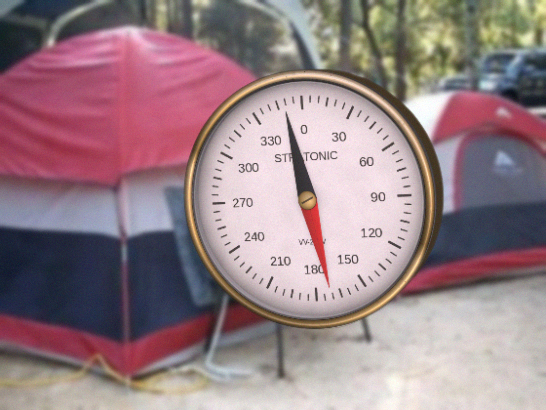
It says 170 °
